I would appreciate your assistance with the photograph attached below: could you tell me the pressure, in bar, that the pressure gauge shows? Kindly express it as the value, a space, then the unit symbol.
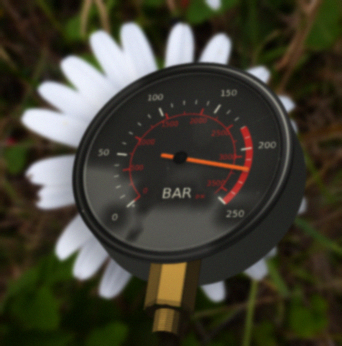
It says 220 bar
